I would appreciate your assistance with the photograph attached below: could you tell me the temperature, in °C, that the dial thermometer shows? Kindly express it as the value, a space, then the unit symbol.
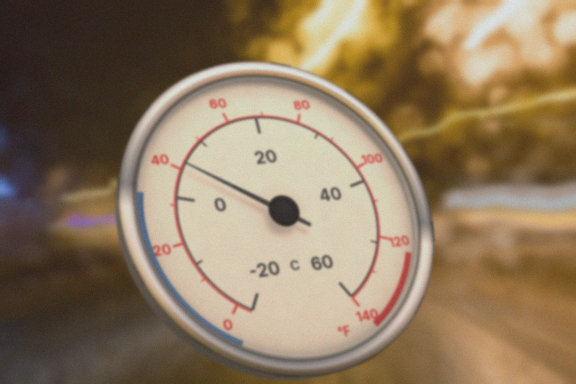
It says 5 °C
